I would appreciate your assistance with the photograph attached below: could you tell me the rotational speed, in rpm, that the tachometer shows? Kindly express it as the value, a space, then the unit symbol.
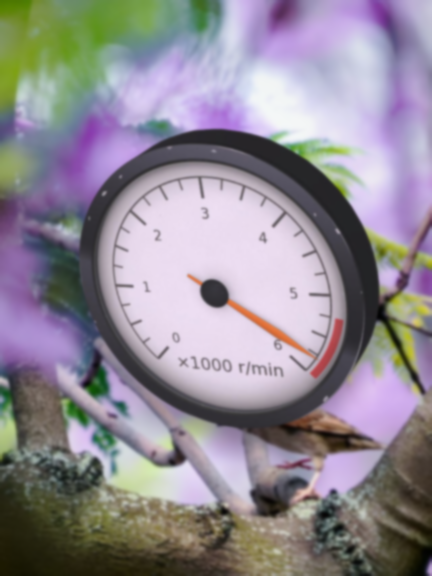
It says 5750 rpm
